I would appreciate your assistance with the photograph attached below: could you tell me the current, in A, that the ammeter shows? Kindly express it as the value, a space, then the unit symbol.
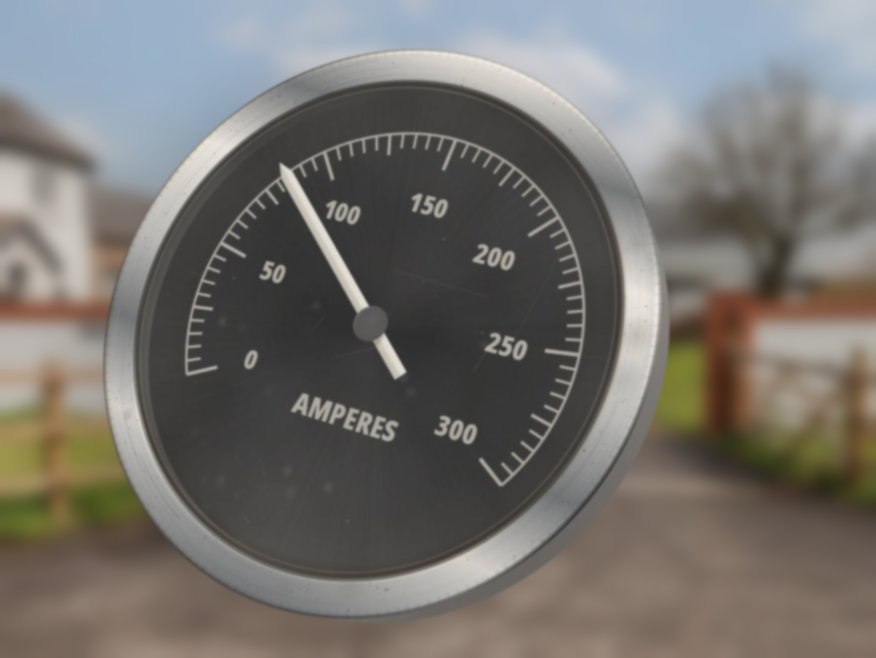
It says 85 A
